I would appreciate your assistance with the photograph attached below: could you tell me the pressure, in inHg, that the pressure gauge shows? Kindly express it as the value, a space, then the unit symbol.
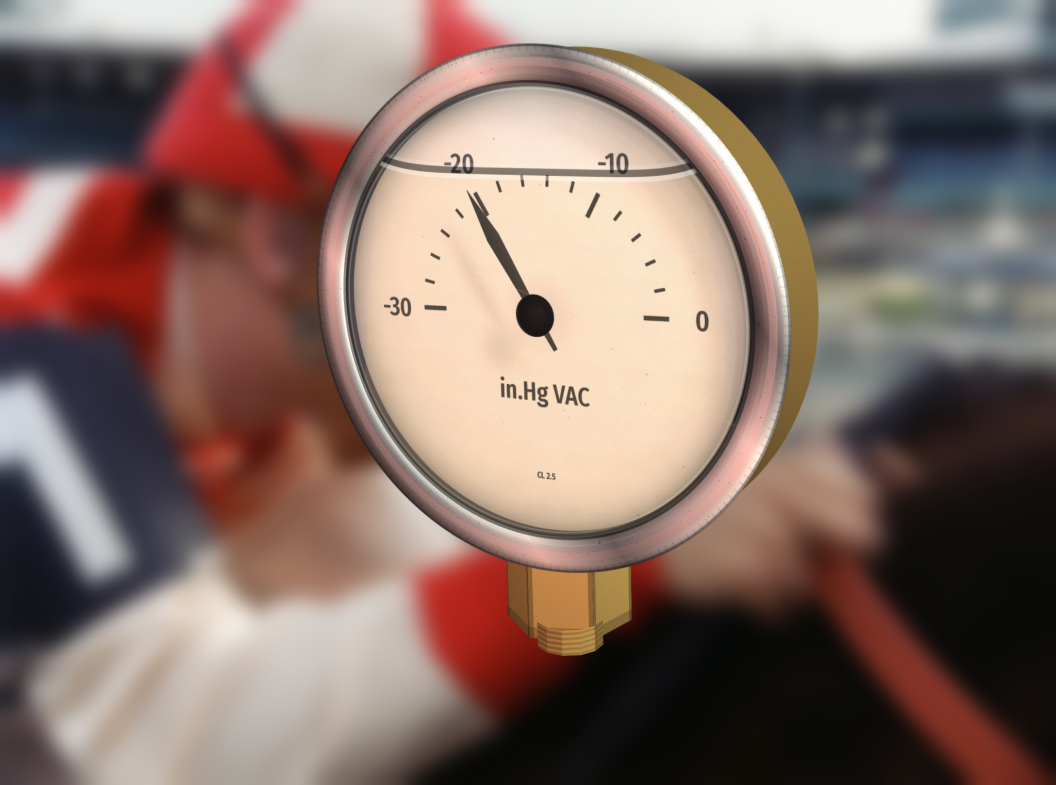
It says -20 inHg
